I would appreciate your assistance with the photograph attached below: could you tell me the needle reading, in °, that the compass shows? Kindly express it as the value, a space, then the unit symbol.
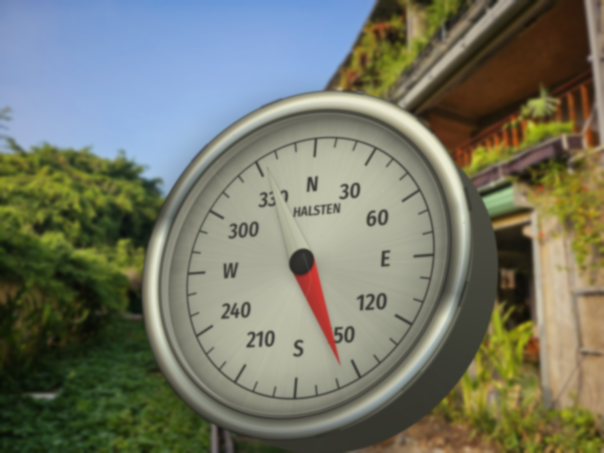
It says 155 °
